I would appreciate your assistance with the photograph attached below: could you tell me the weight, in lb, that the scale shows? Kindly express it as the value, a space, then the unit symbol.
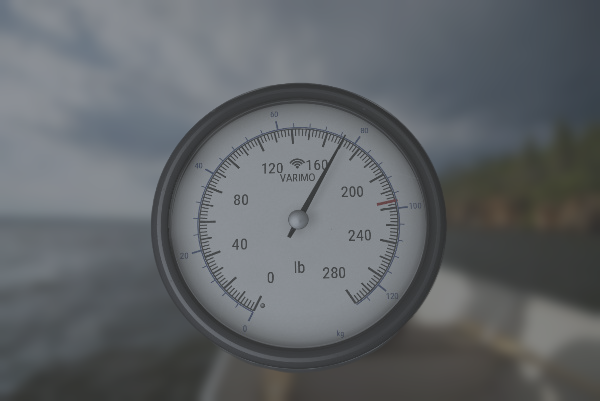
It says 170 lb
